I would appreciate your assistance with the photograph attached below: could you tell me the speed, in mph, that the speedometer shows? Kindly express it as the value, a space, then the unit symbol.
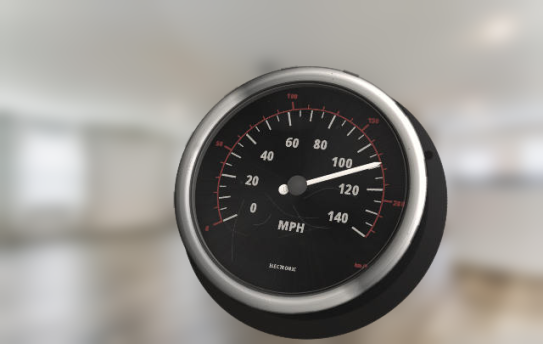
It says 110 mph
